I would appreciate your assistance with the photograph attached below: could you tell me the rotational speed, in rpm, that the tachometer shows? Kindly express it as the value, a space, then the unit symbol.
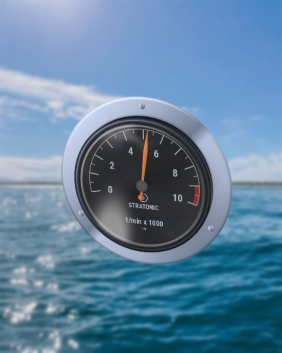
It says 5250 rpm
